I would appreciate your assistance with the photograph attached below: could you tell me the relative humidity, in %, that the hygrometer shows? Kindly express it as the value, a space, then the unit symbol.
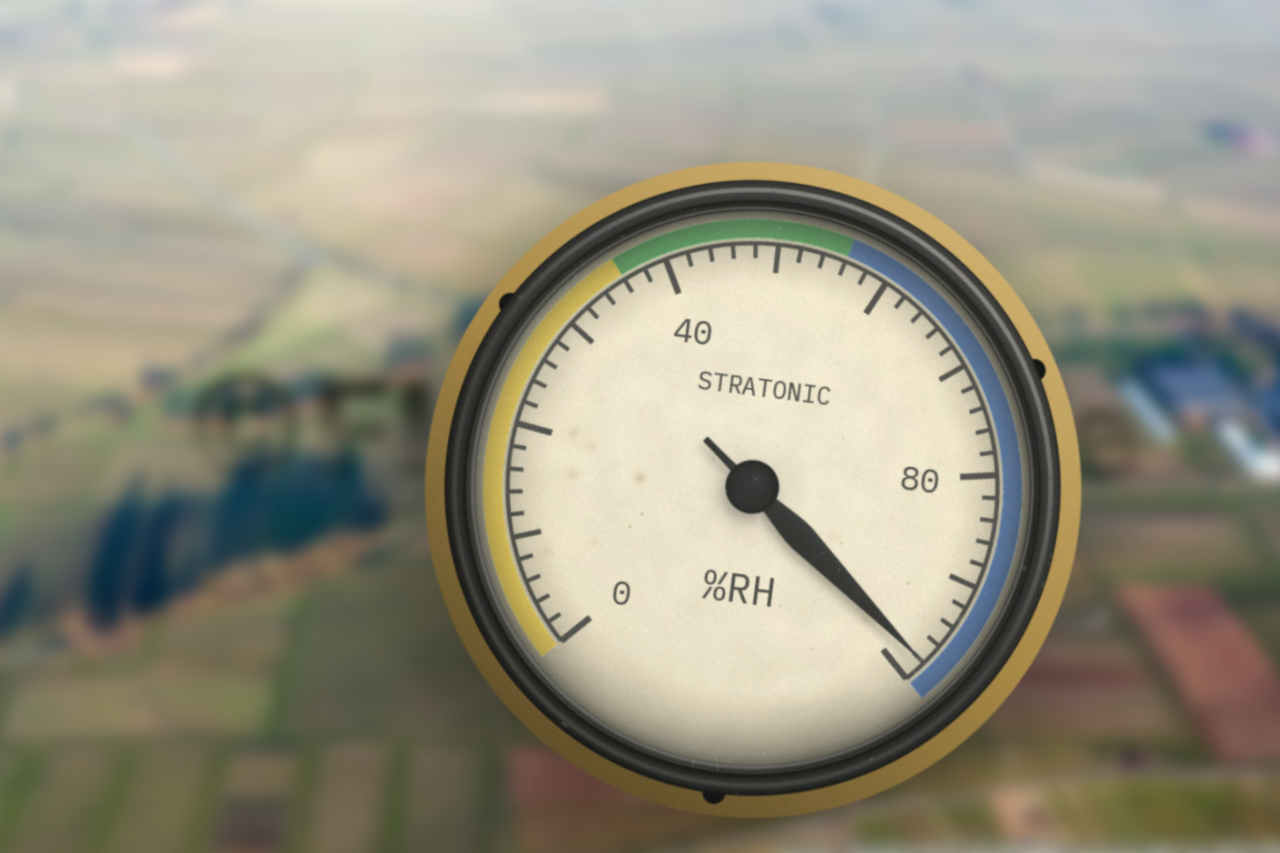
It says 98 %
